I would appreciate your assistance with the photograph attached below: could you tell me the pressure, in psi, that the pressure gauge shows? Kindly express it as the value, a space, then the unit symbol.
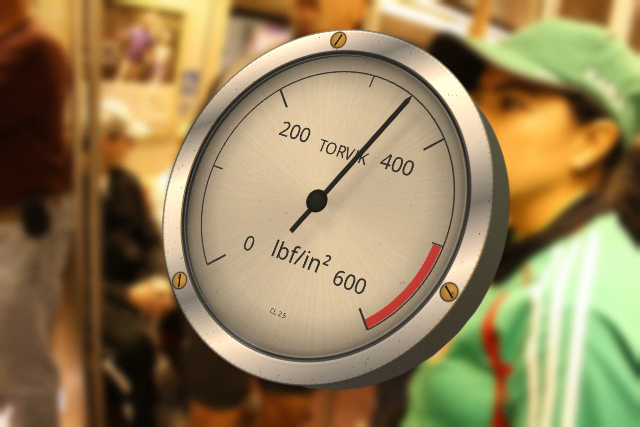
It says 350 psi
